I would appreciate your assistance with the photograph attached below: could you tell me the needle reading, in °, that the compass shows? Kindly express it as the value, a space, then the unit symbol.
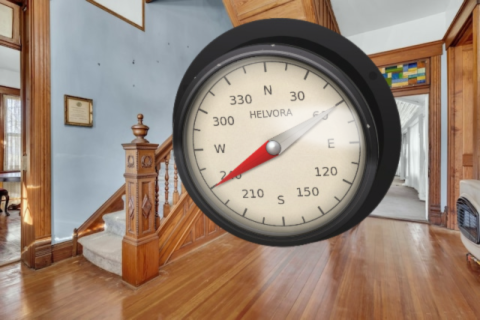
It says 240 °
